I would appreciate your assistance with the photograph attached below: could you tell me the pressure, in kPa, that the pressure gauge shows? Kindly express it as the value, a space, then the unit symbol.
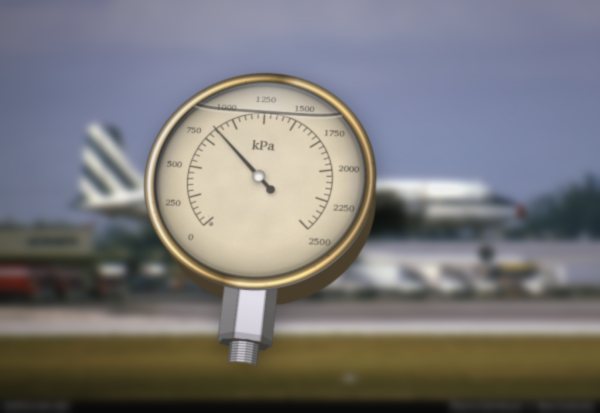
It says 850 kPa
